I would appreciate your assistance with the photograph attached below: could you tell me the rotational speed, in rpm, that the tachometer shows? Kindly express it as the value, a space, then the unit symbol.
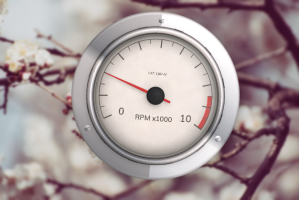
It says 2000 rpm
